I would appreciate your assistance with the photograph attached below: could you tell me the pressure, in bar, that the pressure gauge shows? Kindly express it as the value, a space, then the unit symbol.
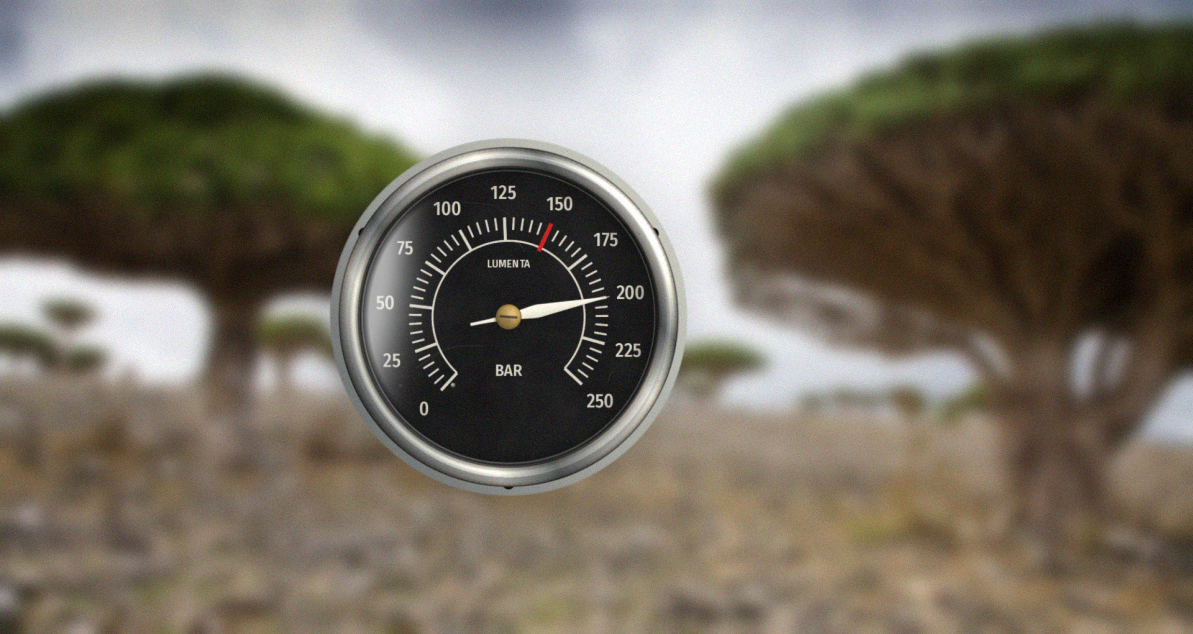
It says 200 bar
